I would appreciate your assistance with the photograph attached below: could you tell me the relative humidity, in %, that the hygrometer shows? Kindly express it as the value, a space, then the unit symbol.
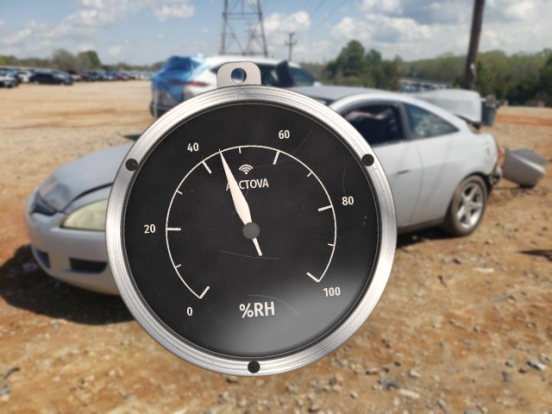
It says 45 %
